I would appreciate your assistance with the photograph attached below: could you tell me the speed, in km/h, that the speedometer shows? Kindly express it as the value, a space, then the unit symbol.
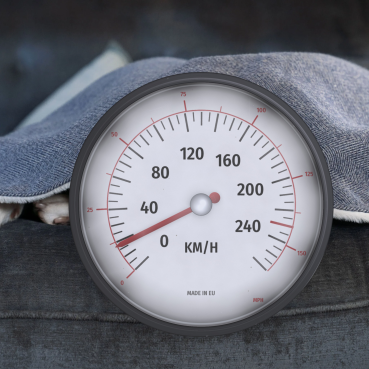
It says 17.5 km/h
